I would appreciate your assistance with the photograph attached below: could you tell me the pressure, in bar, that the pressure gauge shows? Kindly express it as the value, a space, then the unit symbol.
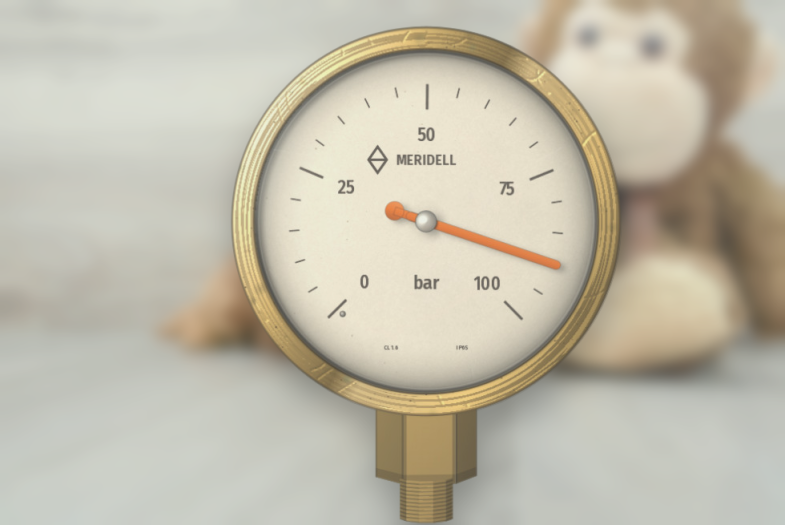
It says 90 bar
